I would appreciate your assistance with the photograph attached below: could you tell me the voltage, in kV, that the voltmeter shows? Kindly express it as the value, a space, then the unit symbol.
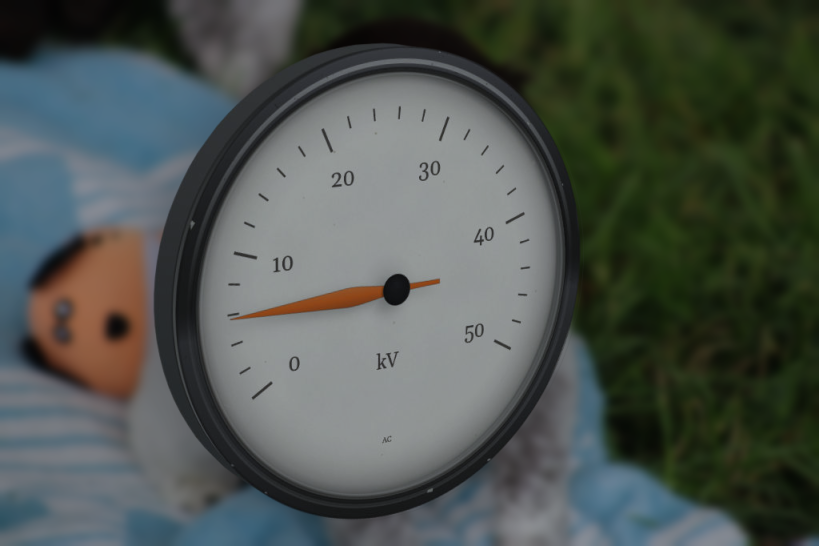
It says 6 kV
